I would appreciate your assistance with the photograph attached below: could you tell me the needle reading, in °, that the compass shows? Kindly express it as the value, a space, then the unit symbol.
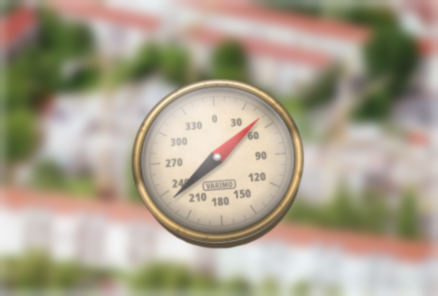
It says 50 °
